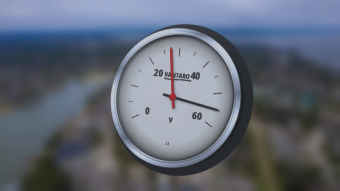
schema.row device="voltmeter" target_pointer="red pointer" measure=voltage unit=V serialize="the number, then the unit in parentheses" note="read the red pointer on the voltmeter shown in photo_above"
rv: 27.5 (V)
